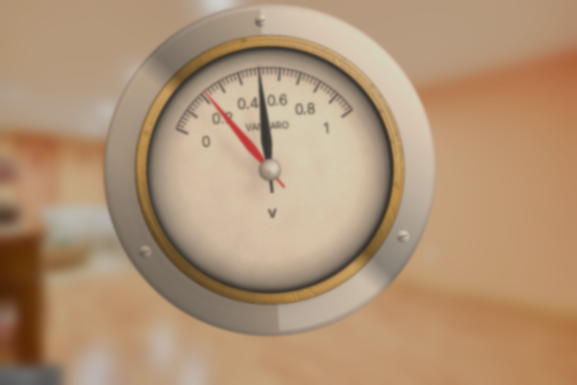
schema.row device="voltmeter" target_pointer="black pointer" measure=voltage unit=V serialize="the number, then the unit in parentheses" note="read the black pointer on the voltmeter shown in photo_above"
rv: 0.5 (V)
